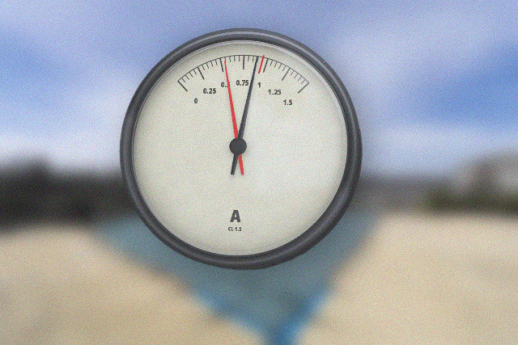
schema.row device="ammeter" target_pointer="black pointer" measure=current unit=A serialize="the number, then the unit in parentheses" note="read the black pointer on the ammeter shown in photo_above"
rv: 0.9 (A)
